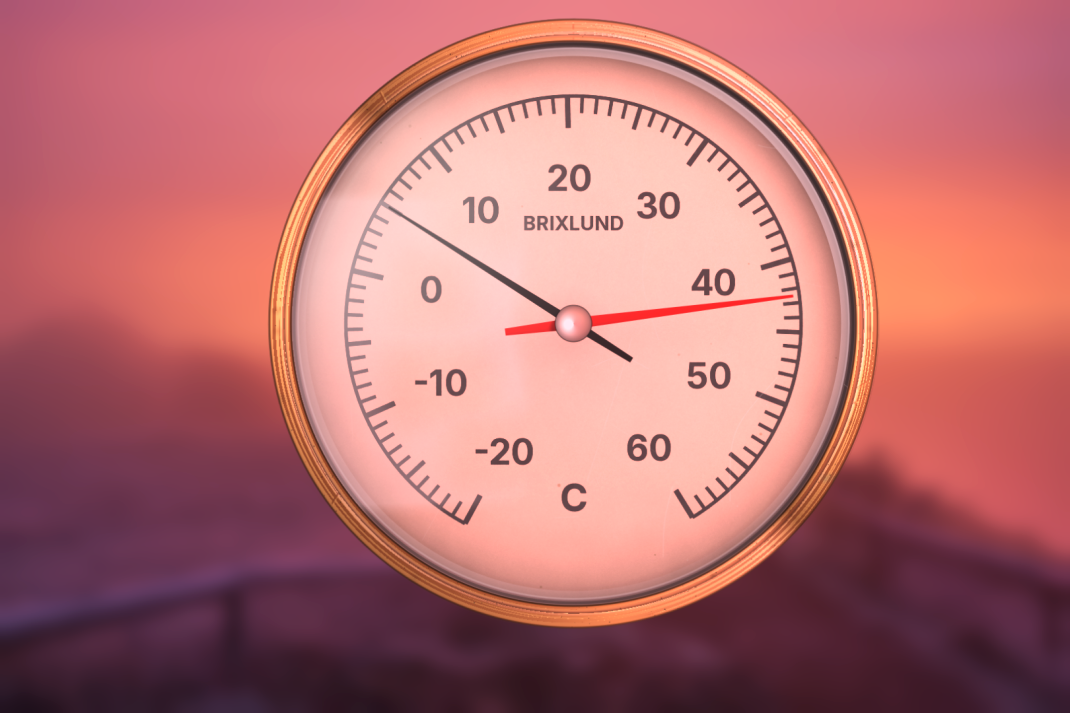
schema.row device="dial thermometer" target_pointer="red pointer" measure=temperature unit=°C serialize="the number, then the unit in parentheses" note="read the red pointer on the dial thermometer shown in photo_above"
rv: 42.5 (°C)
